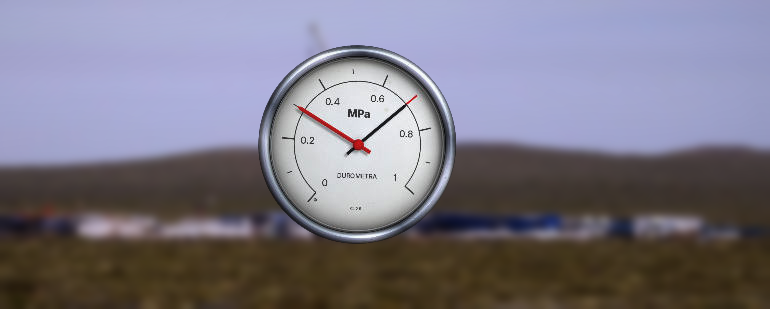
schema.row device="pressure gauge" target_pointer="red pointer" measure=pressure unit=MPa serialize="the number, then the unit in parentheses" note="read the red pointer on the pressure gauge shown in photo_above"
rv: 0.3 (MPa)
